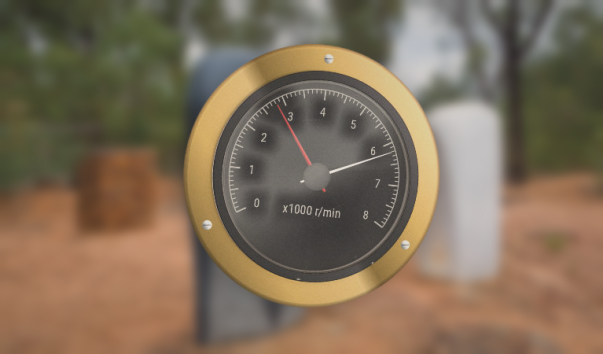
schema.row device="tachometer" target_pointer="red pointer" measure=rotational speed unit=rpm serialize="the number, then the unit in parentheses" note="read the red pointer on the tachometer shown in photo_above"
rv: 2800 (rpm)
